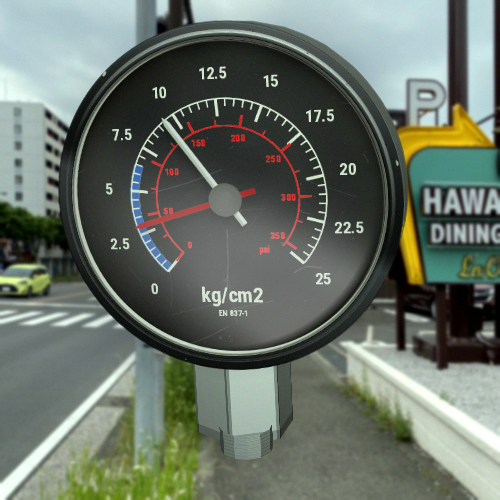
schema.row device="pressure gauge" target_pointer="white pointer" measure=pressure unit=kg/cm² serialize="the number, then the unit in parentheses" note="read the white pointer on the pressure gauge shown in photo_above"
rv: 9.5 (kg/cm²)
